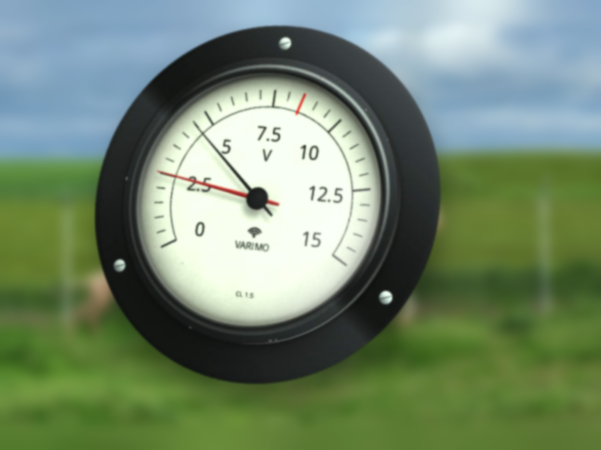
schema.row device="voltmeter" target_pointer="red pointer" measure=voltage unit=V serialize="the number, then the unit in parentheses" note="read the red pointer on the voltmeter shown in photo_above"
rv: 2.5 (V)
